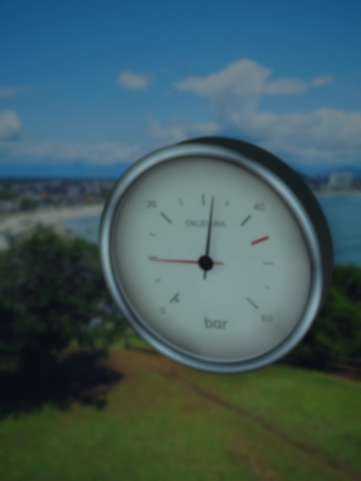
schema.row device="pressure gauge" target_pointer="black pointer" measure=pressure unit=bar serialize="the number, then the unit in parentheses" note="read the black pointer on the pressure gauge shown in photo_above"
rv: 32.5 (bar)
